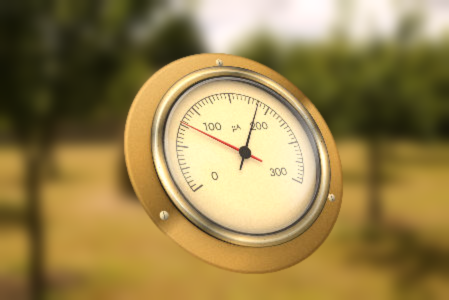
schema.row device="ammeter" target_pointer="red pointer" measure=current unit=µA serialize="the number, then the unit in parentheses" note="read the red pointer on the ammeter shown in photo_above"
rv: 75 (µA)
